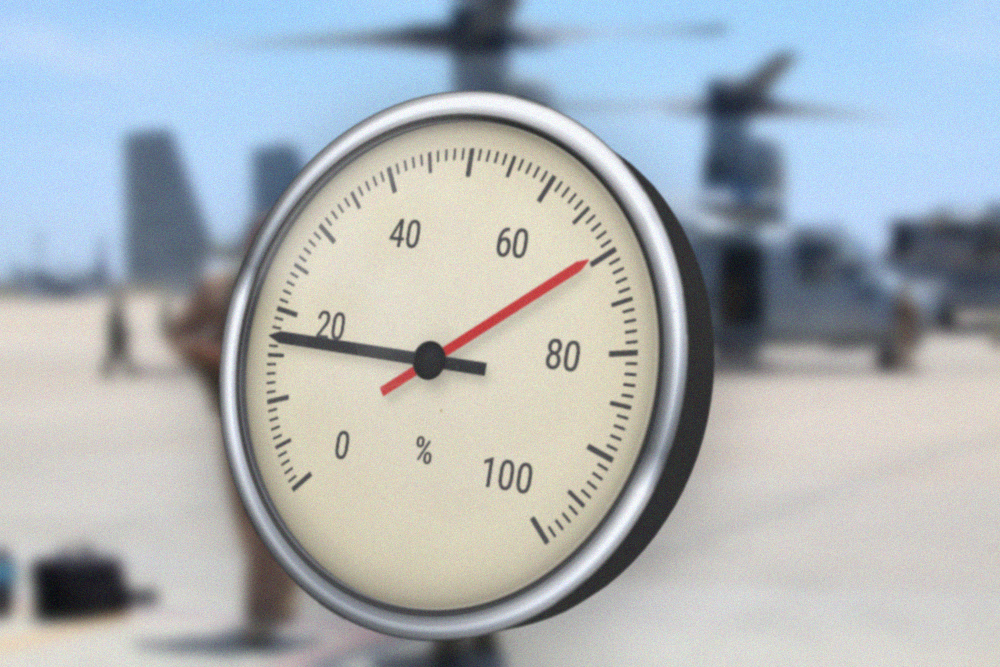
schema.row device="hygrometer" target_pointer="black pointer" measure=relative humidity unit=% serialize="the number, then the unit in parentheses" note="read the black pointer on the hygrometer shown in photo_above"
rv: 17 (%)
